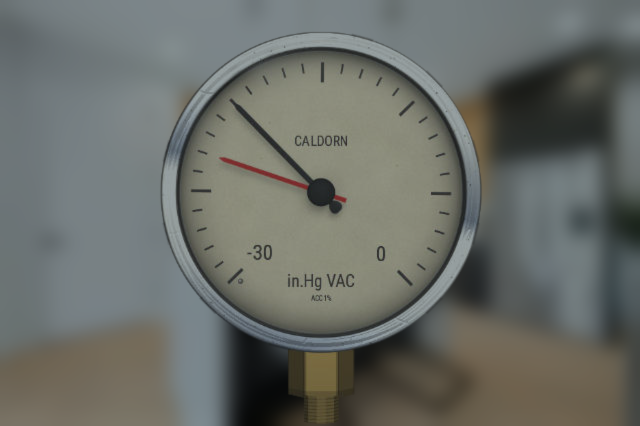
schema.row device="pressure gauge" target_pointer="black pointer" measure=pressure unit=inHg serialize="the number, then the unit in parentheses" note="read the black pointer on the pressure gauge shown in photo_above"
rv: -20 (inHg)
